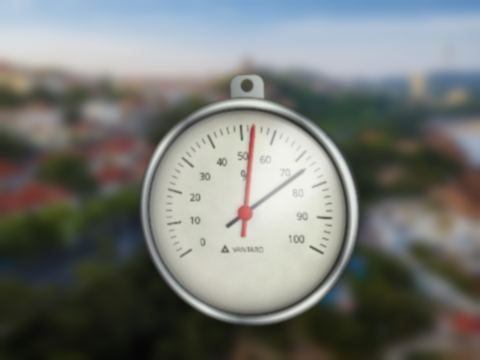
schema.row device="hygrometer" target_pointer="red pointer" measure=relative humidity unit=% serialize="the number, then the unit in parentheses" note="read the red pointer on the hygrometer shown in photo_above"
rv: 54 (%)
